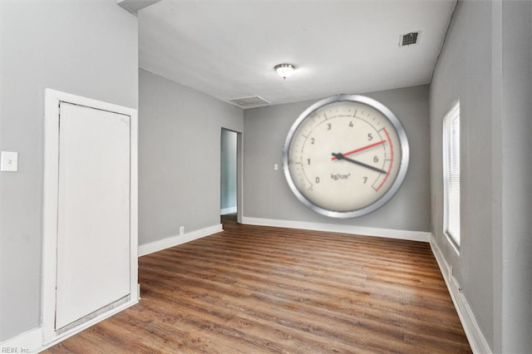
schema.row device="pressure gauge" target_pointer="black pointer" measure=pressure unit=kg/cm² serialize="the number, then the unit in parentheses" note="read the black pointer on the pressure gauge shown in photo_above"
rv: 6.4 (kg/cm²)
